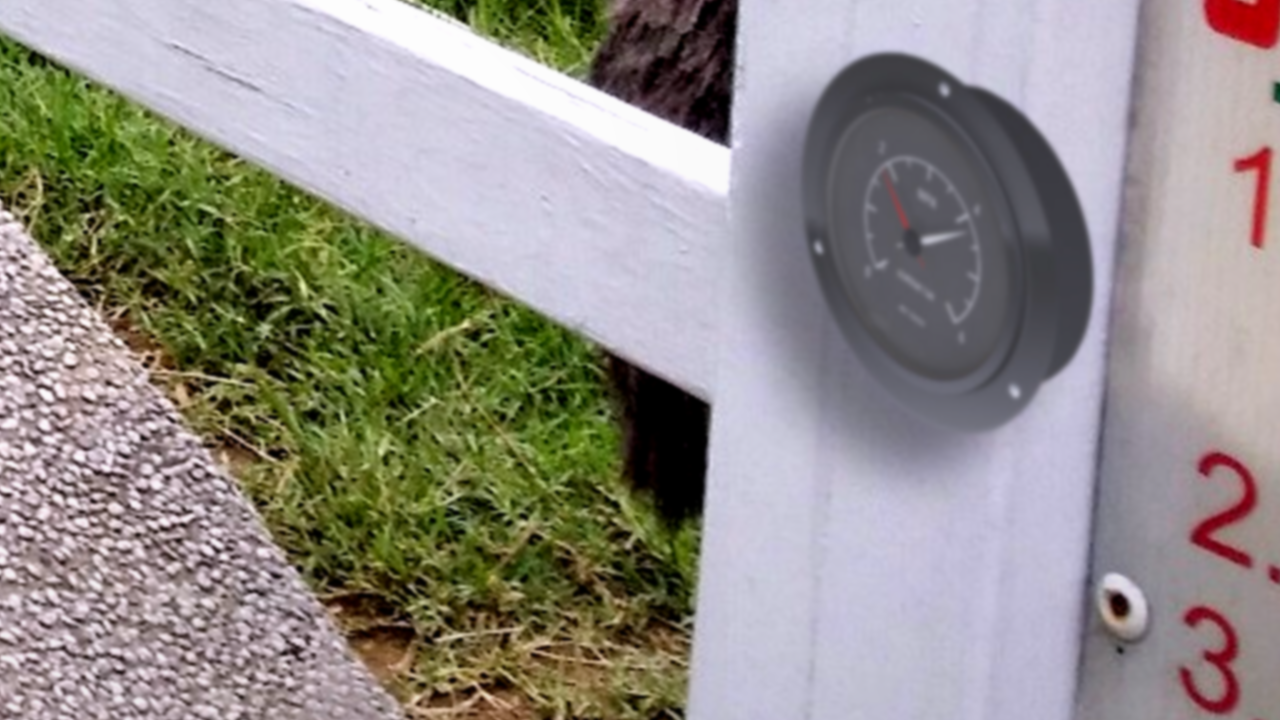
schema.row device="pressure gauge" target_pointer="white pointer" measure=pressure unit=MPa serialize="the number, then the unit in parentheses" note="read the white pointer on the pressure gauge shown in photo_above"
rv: 4.25 (MPa)
